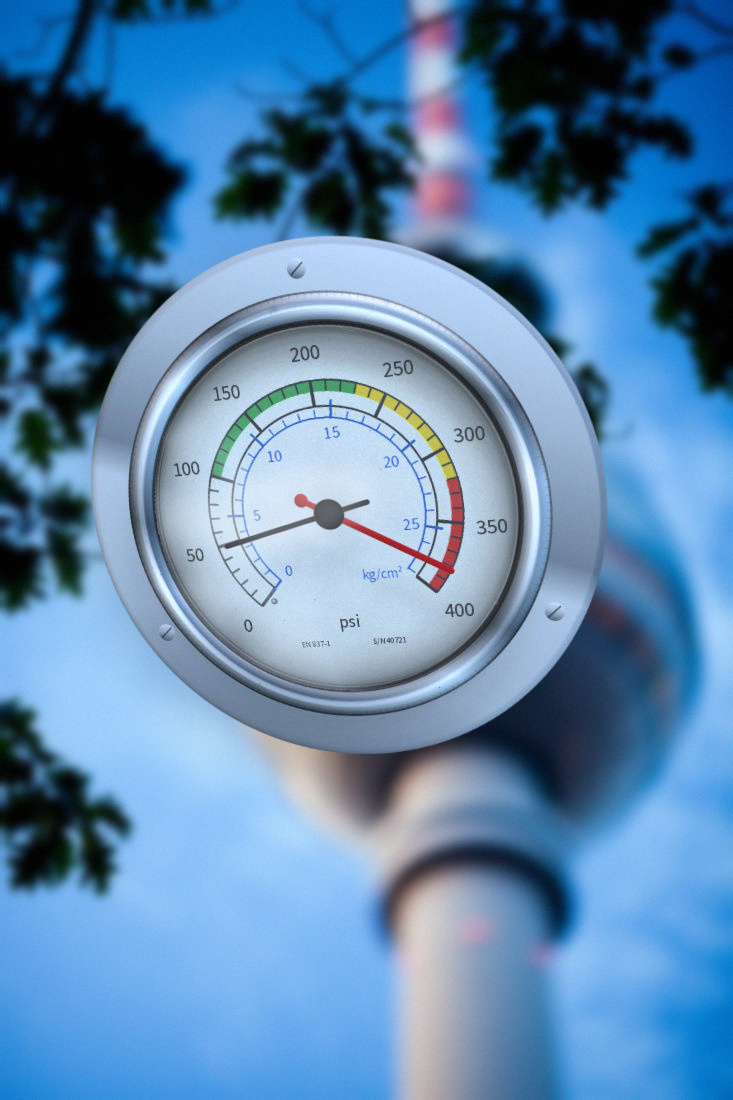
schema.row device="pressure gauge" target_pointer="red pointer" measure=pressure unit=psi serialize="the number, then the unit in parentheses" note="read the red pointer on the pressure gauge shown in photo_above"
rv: 380 (psi)
